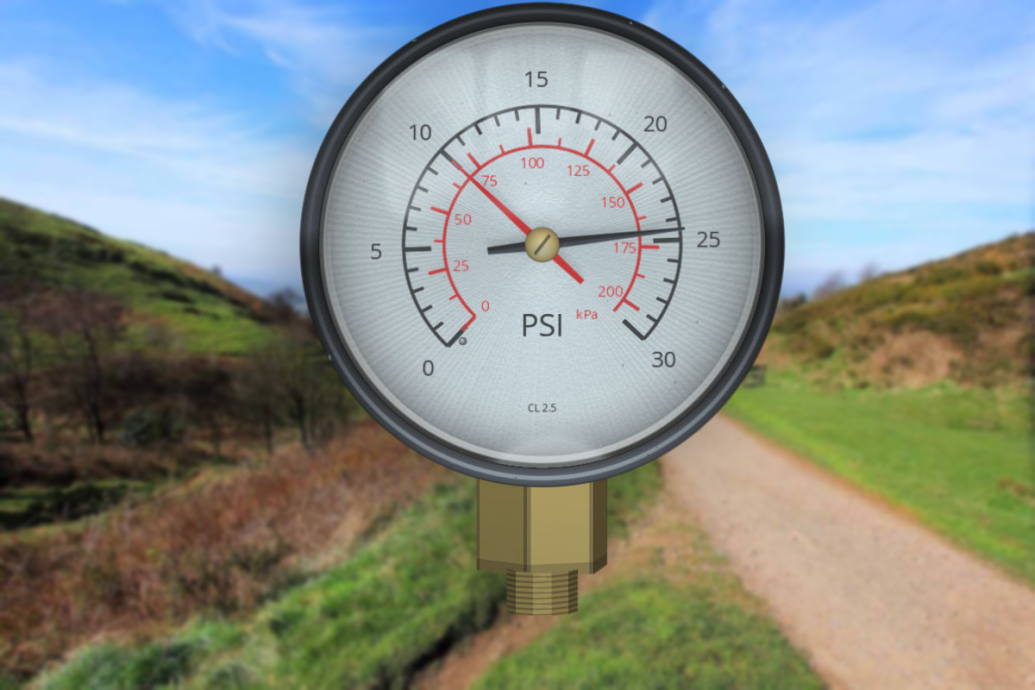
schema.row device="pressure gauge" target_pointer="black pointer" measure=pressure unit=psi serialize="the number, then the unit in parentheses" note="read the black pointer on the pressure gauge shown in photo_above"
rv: 24.5 (psi)
